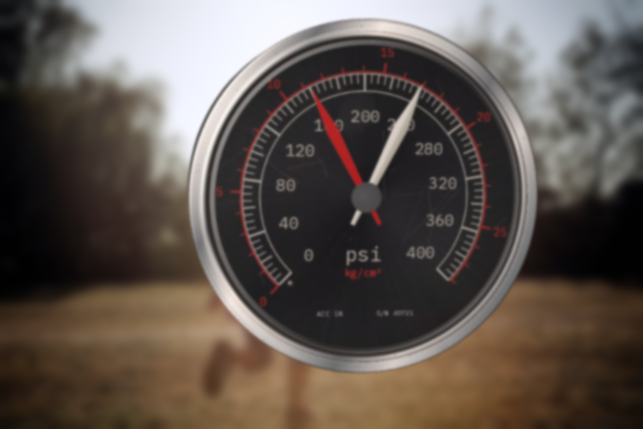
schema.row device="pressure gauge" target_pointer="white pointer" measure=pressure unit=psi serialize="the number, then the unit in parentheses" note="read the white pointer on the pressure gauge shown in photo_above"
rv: 240 (psi)
